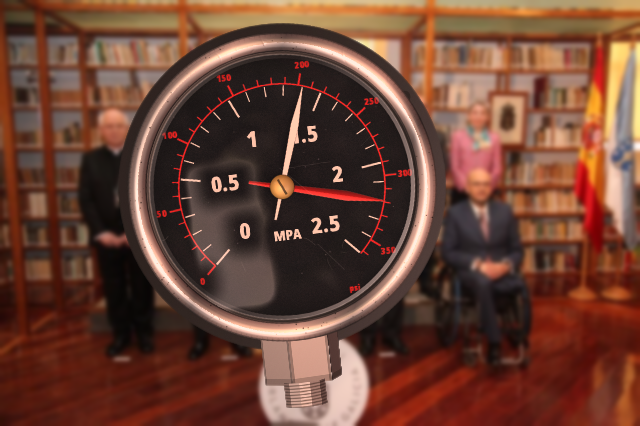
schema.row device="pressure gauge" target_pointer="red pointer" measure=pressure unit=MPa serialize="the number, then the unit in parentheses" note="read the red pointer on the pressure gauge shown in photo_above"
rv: 2.2 (MPa)
